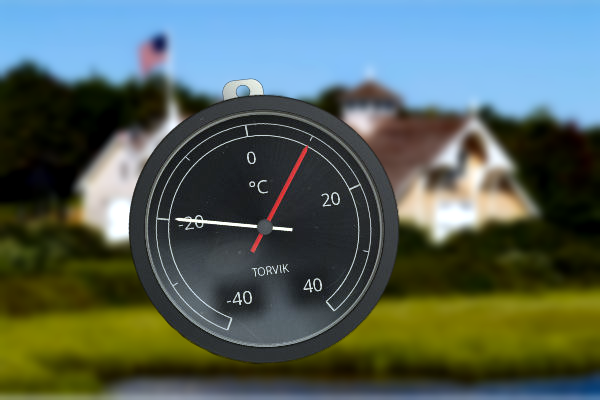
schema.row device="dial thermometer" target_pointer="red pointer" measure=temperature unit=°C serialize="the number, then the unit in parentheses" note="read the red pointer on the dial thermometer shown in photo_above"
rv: 10 (°C)
